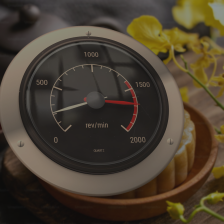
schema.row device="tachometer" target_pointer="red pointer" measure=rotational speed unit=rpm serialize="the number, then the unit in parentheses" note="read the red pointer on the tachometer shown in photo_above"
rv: 1700 (rpm)
